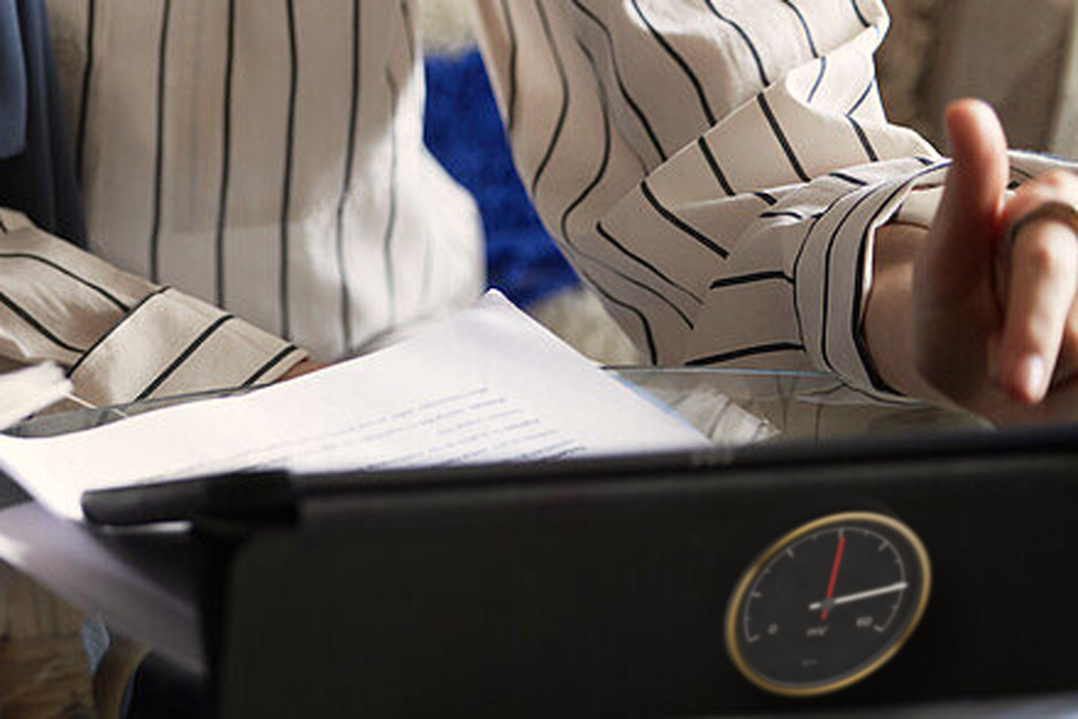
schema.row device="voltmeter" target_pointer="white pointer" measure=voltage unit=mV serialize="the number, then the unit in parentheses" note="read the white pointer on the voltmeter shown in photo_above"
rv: 50 (mV)
